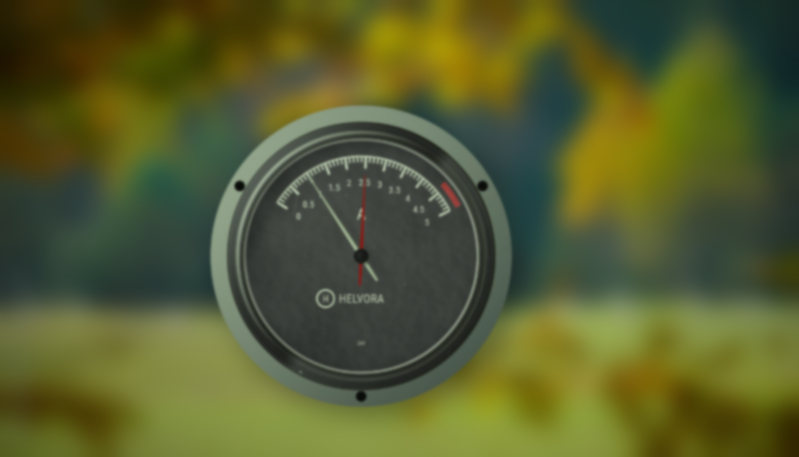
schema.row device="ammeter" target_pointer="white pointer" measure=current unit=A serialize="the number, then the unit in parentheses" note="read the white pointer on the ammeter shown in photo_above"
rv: 1 (A)
